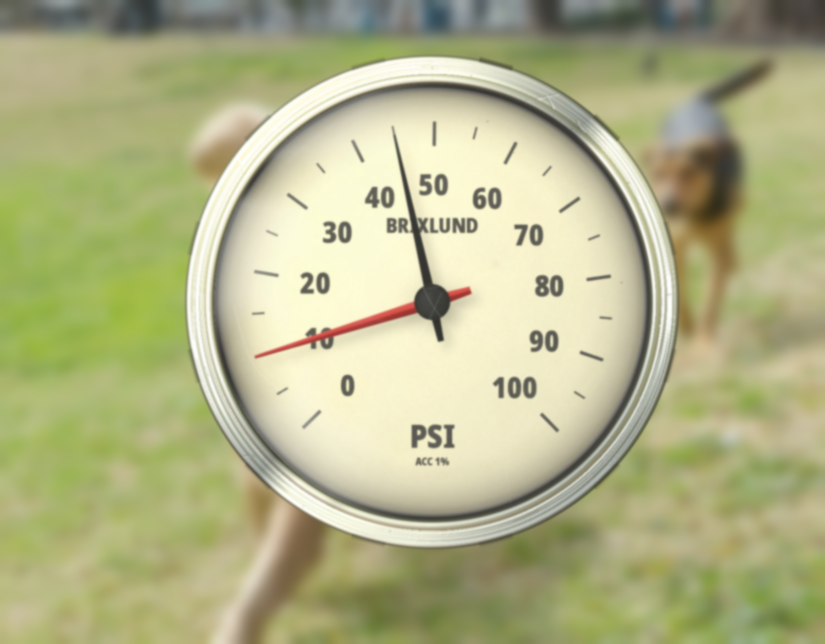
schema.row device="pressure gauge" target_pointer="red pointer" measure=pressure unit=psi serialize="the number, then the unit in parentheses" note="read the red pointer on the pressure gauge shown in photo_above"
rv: 10 (psi)
